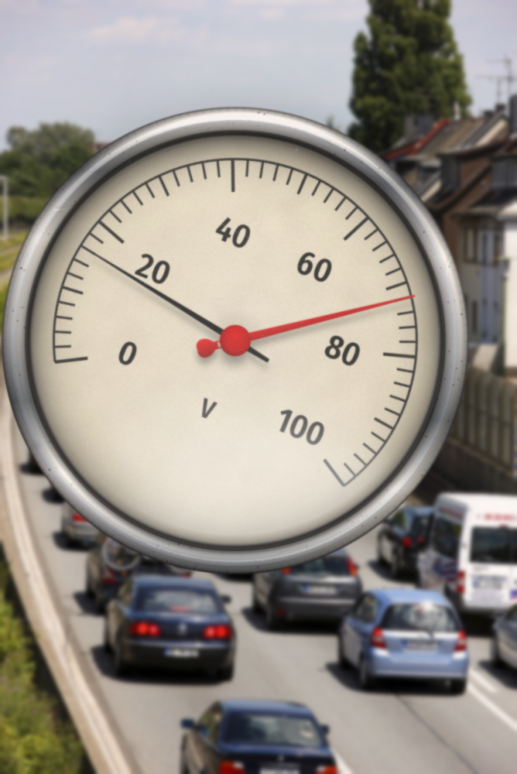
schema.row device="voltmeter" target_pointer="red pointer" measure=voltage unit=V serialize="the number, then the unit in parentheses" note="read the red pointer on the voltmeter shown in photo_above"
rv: 72 (V)
